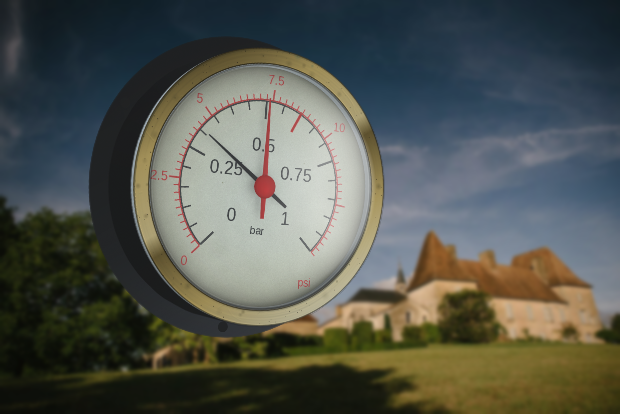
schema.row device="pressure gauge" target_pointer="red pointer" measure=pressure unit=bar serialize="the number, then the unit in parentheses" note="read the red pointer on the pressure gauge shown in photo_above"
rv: 0.5 (bar)
